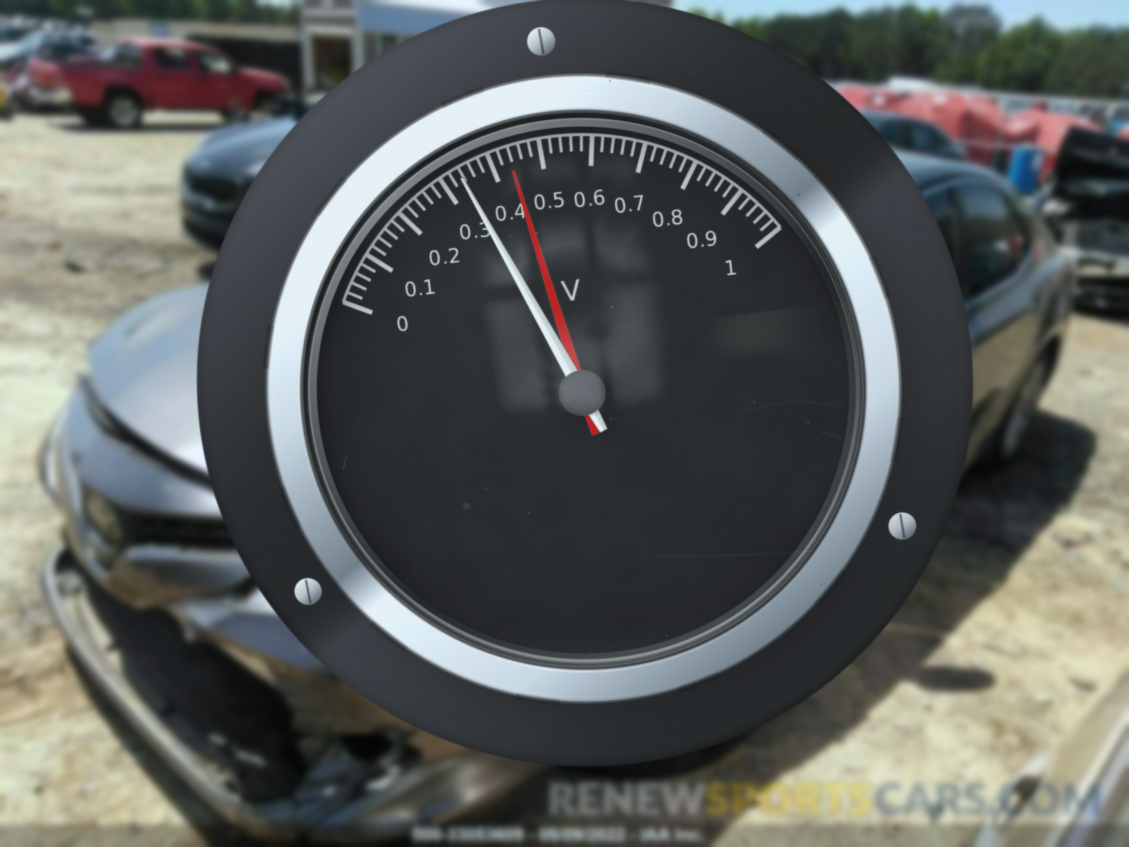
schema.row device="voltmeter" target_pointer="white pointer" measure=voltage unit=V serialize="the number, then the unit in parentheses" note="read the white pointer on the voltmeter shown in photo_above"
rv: 0.34 (V)
